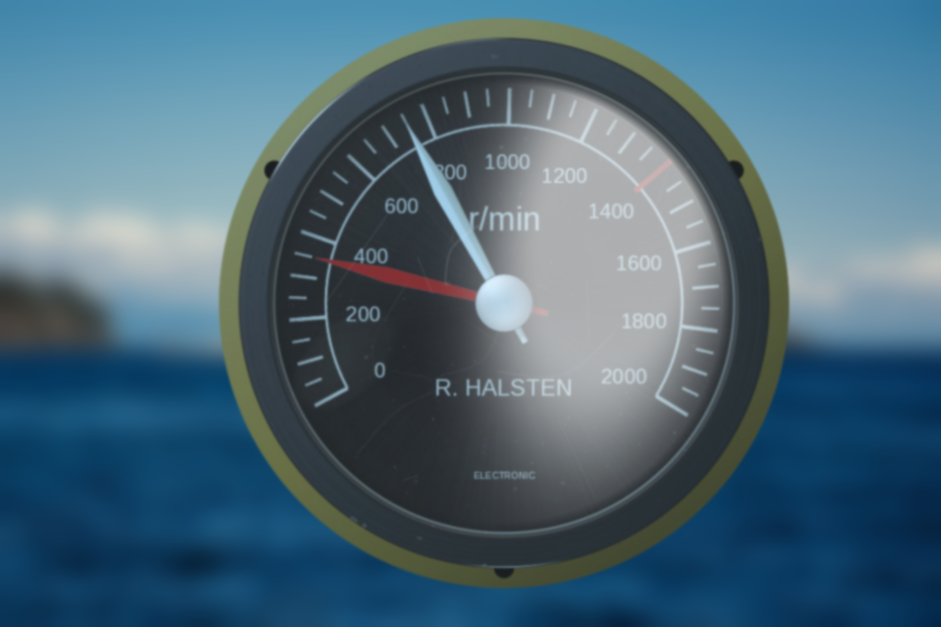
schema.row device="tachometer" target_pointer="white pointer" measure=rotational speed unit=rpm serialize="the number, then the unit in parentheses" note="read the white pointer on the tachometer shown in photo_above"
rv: 750 (rpm)
